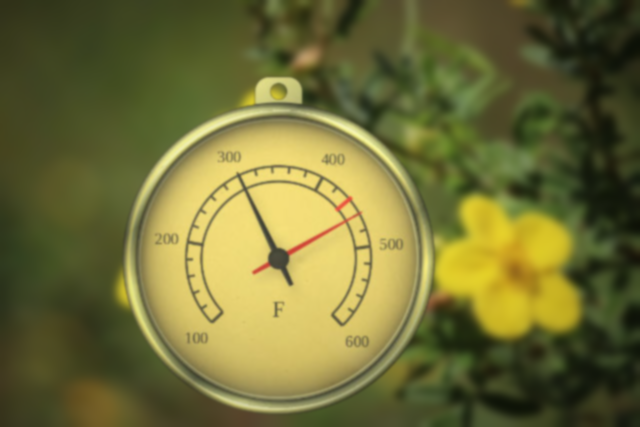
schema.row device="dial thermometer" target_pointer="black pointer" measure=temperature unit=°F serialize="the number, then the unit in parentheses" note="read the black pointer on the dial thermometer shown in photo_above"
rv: 300 (°F)
